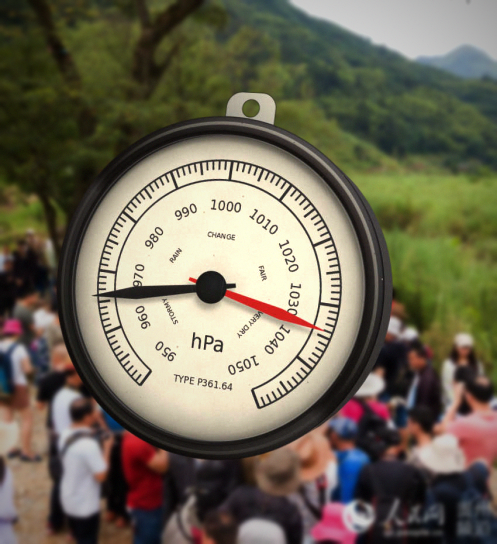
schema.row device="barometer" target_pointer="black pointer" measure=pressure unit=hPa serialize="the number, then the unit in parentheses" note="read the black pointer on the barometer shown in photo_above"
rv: 966 (hPa)
